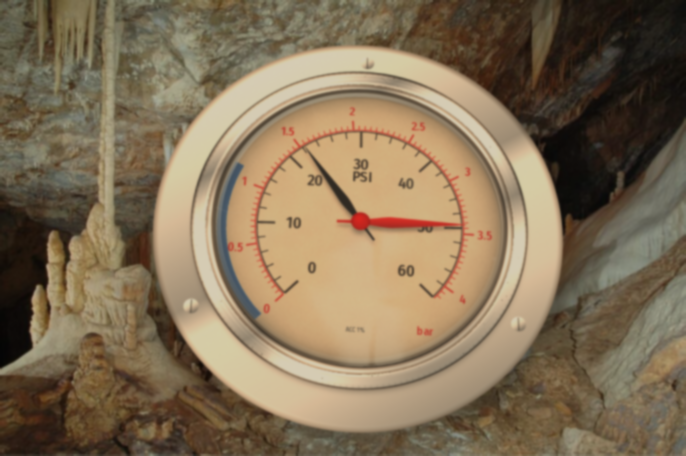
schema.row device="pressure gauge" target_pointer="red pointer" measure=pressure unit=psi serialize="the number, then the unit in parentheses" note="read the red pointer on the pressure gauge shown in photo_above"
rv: 50 (psi)
